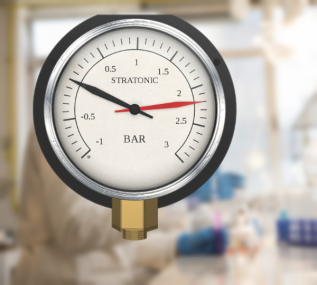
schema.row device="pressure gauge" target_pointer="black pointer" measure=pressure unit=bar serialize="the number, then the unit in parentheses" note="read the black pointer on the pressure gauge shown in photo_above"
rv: 0 (bar)
